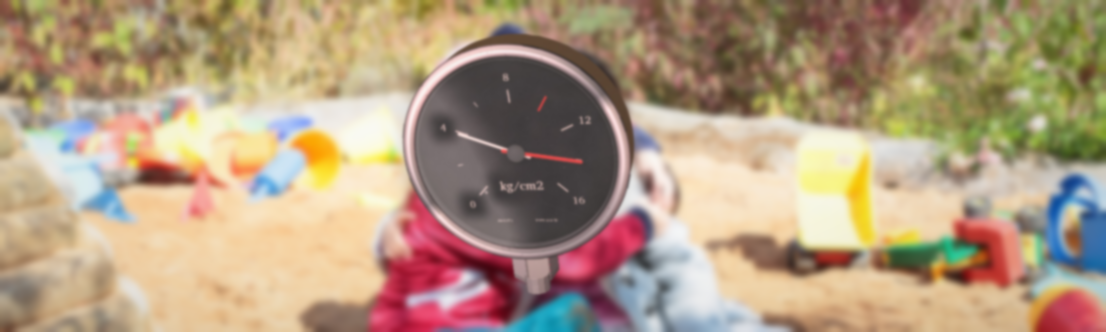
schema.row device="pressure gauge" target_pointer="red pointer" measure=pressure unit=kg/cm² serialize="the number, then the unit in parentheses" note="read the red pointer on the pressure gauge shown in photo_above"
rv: 14 (kg/cm²)
